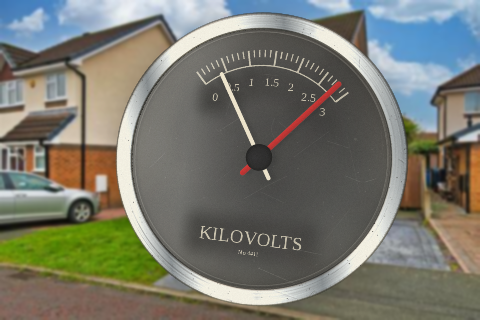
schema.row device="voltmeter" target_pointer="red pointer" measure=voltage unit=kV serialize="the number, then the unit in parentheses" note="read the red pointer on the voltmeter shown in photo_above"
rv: 2.8 (kV)
